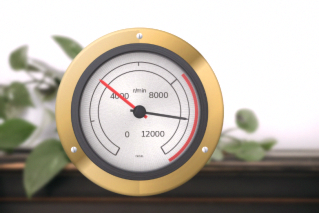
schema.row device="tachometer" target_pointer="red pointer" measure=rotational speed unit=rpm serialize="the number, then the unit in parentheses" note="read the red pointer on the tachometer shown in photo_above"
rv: 4000 (rpm)
